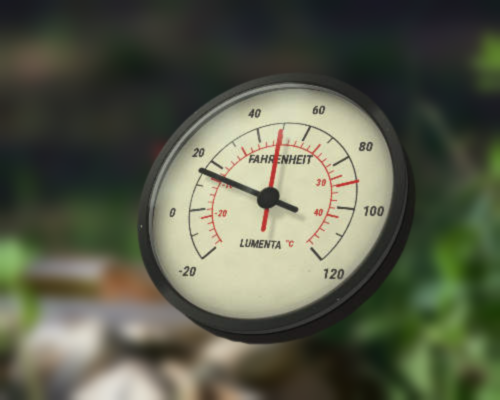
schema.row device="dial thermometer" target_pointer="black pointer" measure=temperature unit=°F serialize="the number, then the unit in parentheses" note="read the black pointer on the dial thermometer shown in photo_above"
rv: 15 (°F)
